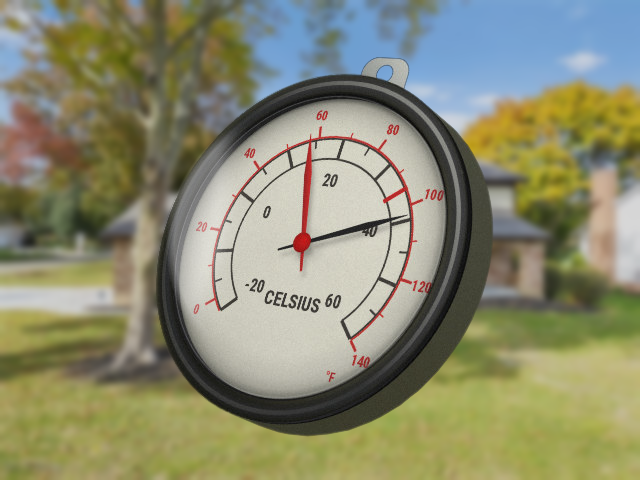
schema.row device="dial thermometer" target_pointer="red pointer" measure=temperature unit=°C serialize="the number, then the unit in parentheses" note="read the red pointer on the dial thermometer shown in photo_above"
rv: 15 (°C)
